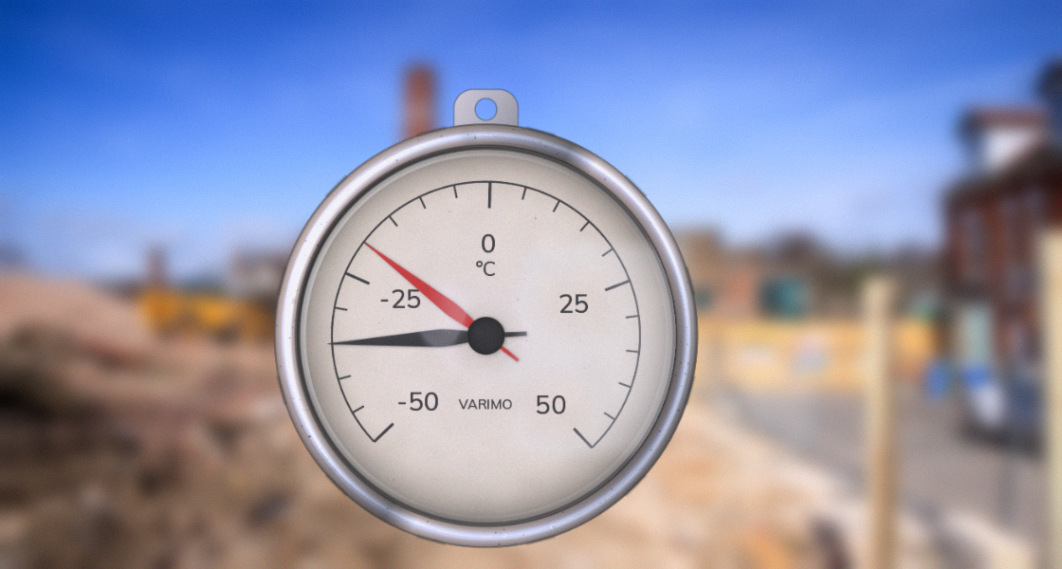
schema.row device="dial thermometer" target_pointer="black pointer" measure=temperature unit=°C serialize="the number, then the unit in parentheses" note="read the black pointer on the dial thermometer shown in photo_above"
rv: -35 (°C)
